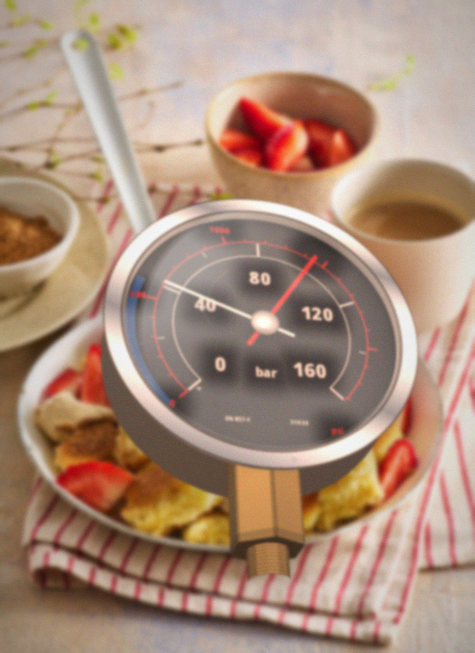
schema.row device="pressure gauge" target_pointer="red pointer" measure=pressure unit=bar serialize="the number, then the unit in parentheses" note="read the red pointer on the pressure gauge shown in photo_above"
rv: 100 (bar)
